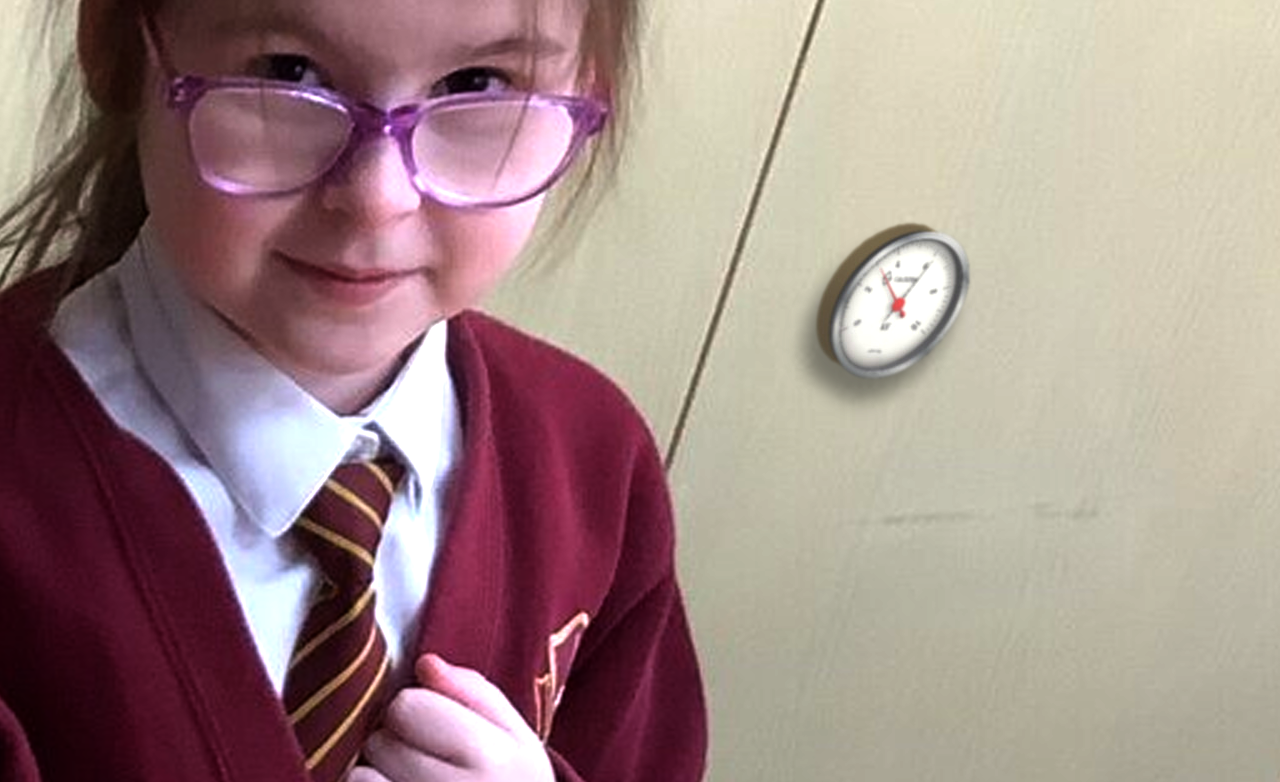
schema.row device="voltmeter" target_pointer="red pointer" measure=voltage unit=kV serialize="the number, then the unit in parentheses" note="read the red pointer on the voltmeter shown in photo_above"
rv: 3 (kV)
